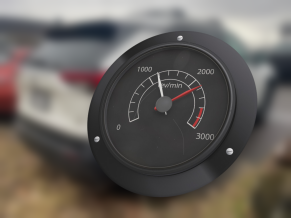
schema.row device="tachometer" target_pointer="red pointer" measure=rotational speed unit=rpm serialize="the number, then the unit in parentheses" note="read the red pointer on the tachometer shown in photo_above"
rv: 2200 (rpm)
